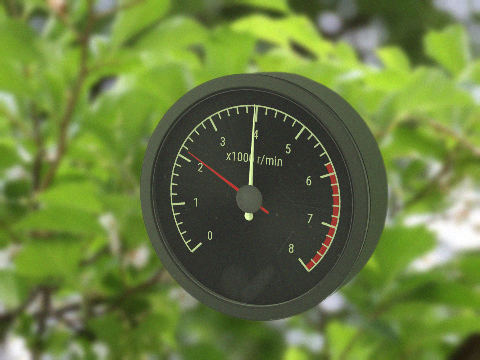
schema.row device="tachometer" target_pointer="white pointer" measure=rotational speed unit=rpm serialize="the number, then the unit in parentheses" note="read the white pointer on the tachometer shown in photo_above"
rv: 4000 (rpm)
